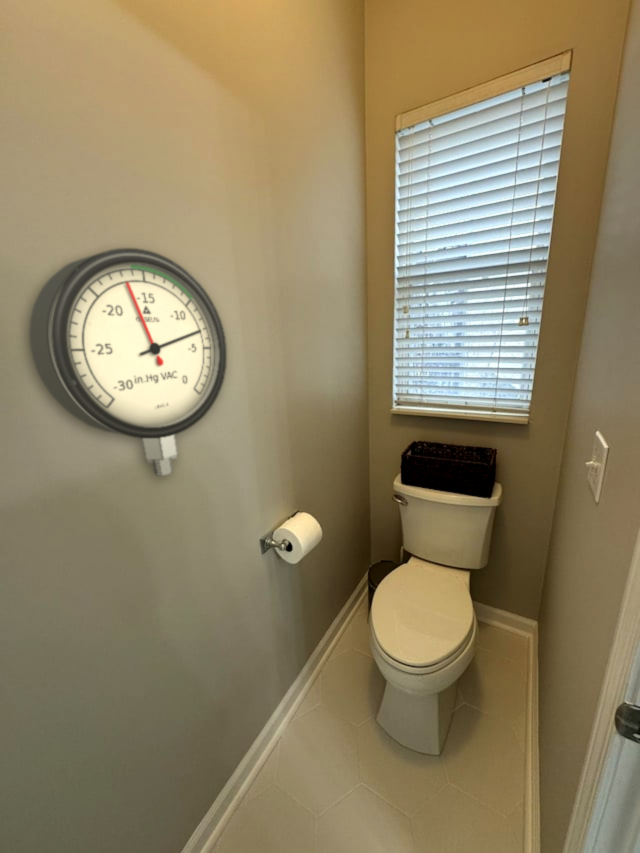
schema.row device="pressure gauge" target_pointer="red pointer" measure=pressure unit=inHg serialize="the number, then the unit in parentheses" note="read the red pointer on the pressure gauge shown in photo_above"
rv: -17 (inHg)
